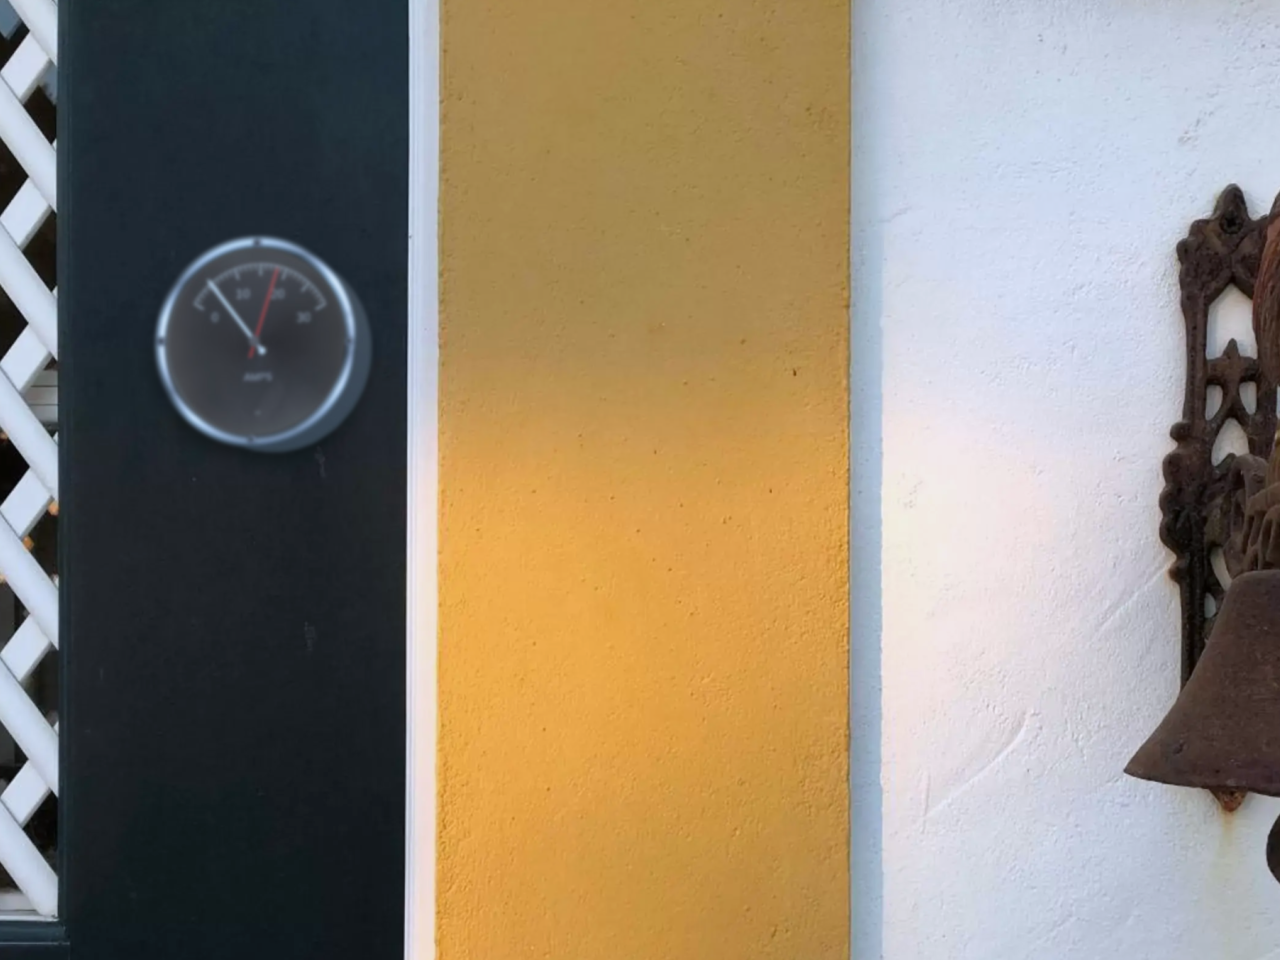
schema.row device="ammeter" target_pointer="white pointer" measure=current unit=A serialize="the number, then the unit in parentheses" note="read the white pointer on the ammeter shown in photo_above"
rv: 5 (A)
